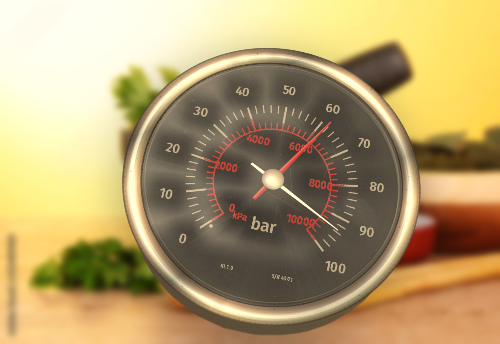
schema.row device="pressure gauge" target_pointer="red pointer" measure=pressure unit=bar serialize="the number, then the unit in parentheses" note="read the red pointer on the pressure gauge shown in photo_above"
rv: 62 (bar)
